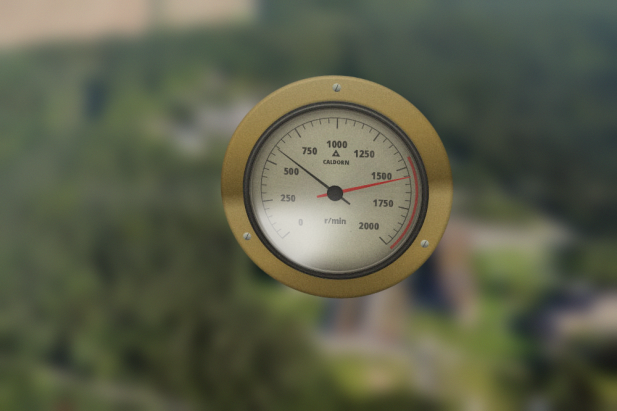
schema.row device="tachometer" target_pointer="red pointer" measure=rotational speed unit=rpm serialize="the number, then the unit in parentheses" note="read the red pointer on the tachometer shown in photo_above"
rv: 1550 (rpm)
